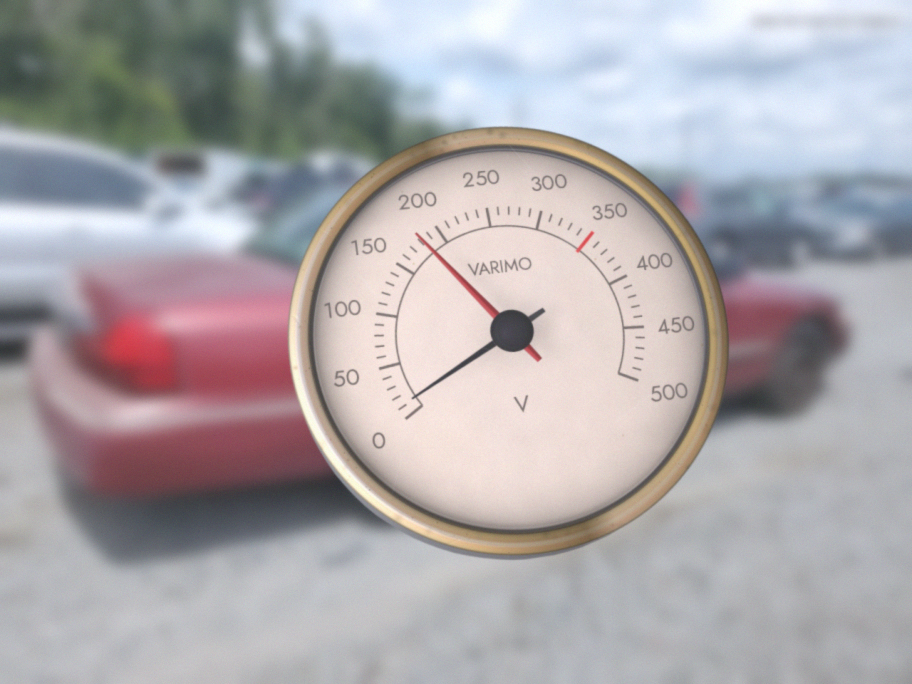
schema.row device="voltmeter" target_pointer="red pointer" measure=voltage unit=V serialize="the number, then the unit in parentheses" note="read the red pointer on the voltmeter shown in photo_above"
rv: 180 (V)
